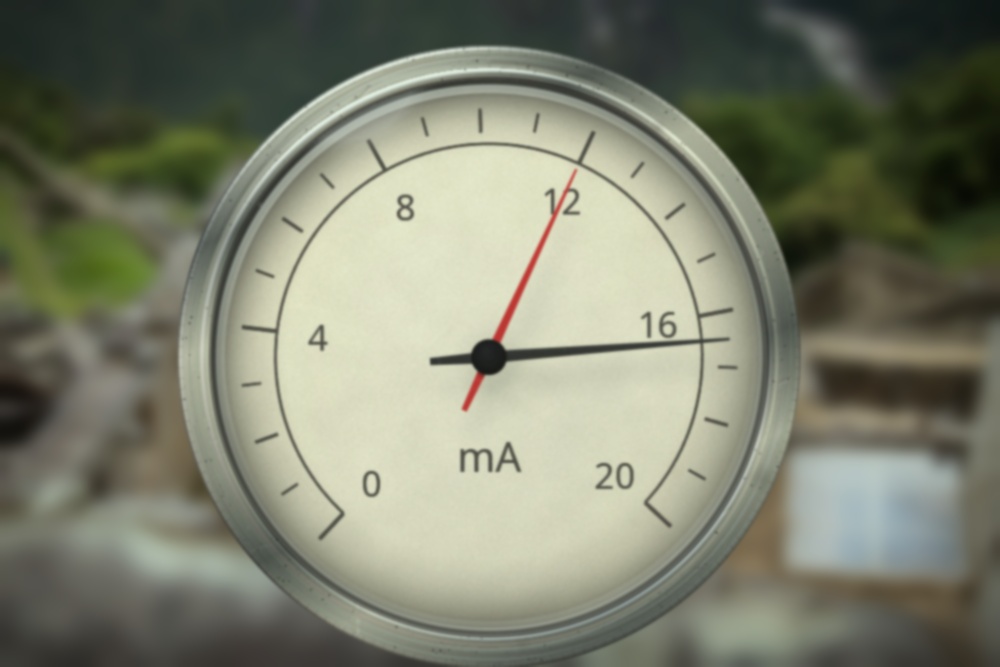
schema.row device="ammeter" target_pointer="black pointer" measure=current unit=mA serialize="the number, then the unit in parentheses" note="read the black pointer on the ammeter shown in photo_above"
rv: 16.5 (mA)
